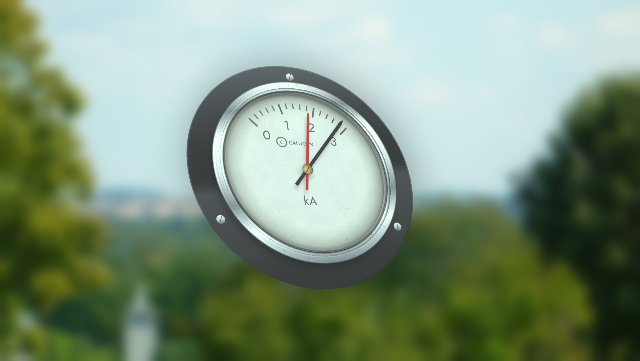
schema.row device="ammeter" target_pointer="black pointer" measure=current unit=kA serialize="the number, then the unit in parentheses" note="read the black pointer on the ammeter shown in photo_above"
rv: 2.8 (kA)
